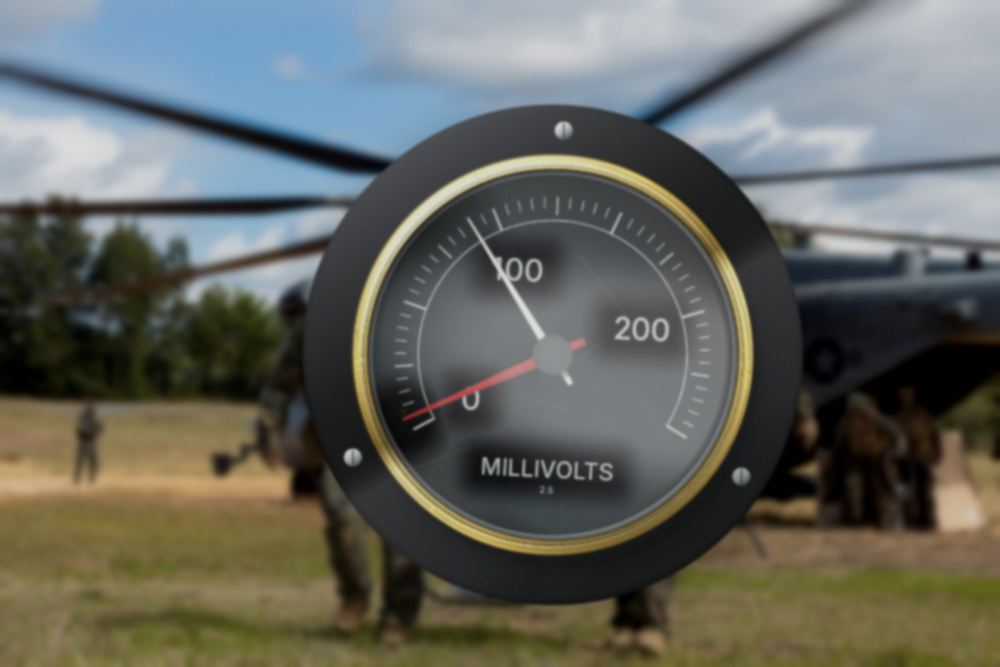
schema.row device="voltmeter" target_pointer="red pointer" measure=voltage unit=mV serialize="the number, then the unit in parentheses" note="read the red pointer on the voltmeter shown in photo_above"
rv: 5 (mV)
